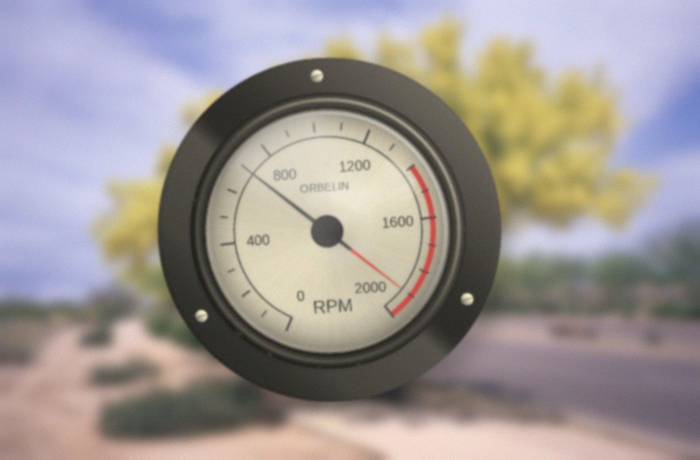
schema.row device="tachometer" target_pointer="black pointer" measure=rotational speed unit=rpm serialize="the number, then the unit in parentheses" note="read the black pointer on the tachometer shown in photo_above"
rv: 700 (rpm)
